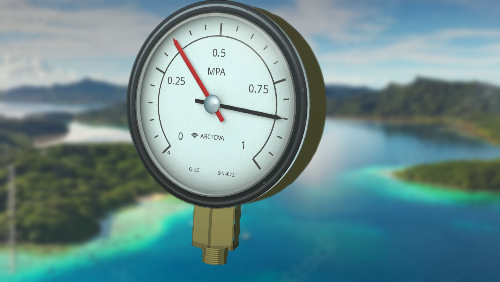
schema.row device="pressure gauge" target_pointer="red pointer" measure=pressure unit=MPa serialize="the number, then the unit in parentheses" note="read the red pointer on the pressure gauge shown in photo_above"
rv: 0.35 (MPa)
